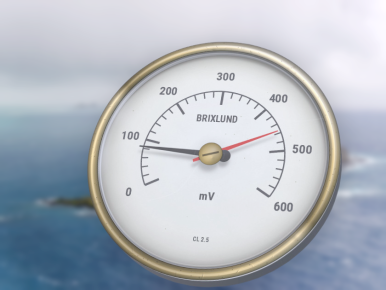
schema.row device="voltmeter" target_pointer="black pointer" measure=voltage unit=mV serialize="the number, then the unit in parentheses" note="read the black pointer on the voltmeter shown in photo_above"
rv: 80 (mV)
